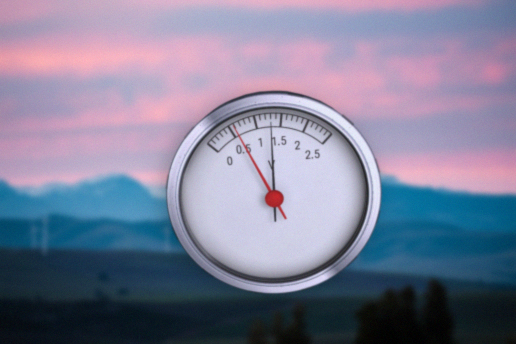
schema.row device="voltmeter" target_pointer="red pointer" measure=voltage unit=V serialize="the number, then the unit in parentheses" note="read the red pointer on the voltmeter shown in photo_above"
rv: 0.6 (V)
